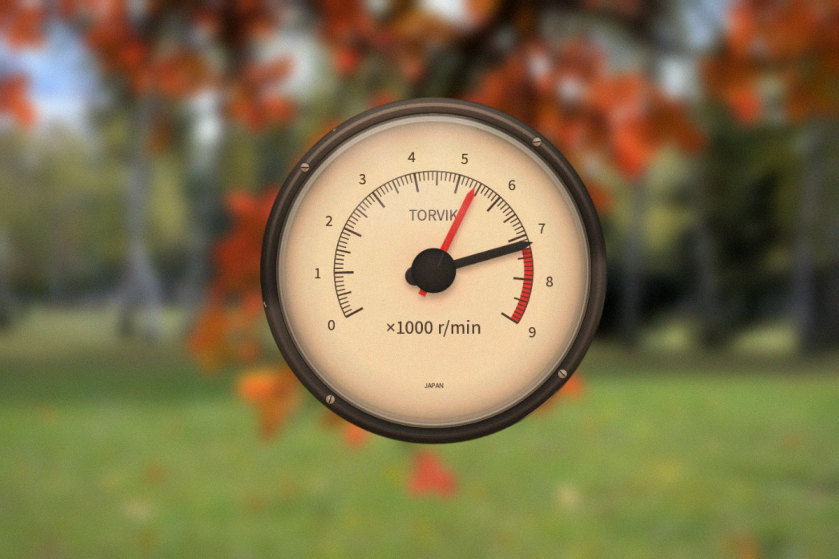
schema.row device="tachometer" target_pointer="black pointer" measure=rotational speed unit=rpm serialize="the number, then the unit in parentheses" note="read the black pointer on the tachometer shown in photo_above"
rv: 7200 (rpm)
